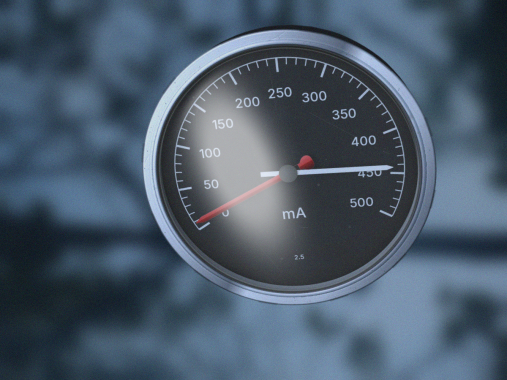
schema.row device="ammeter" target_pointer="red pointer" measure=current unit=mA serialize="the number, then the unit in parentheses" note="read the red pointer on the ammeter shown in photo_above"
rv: 10 (mA)
